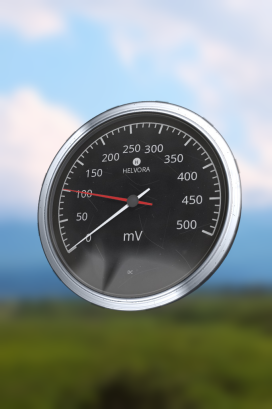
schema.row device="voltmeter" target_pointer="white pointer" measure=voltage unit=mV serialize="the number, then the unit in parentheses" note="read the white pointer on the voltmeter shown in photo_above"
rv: 0 (mV)
